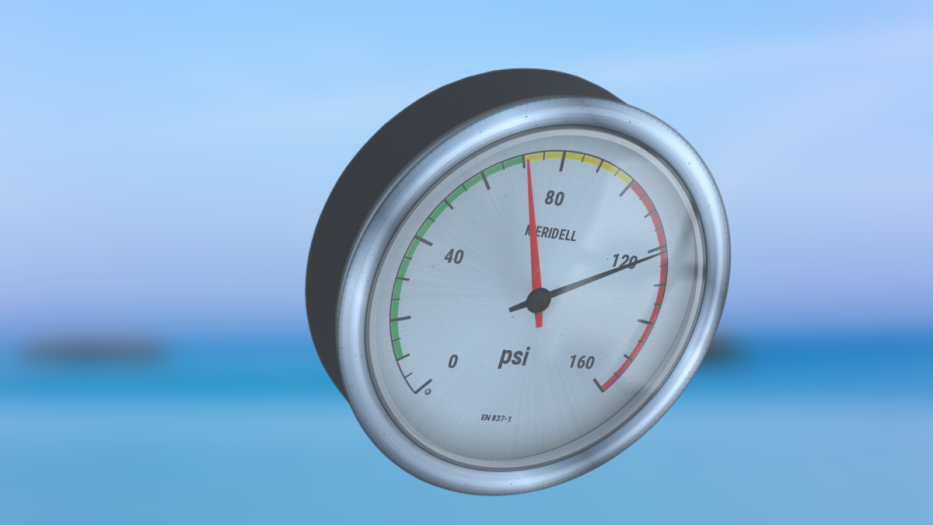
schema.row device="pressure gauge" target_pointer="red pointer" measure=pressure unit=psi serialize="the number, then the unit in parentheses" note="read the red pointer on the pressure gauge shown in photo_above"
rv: 70 (psi)
